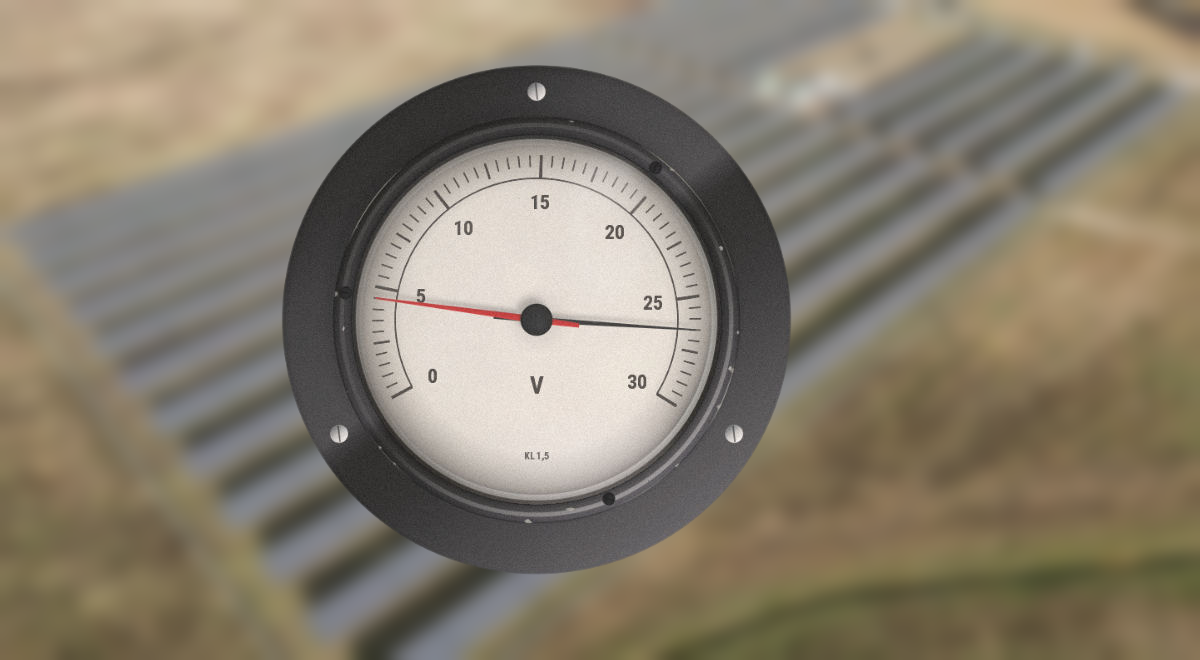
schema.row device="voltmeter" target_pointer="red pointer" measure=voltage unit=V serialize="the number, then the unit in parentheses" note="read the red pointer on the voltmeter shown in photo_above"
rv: 4.5 (V)
